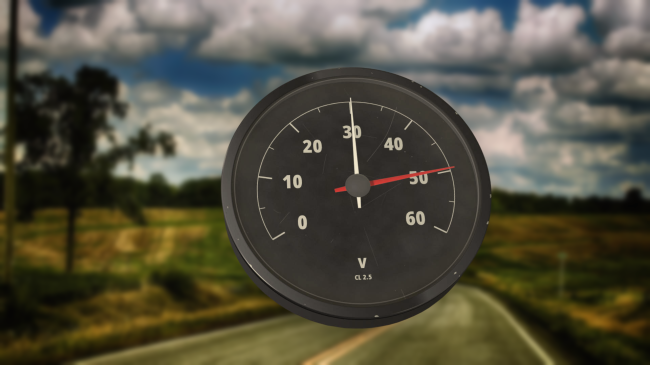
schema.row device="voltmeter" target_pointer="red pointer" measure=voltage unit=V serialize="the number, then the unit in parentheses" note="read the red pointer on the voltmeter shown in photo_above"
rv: 50 (V)
